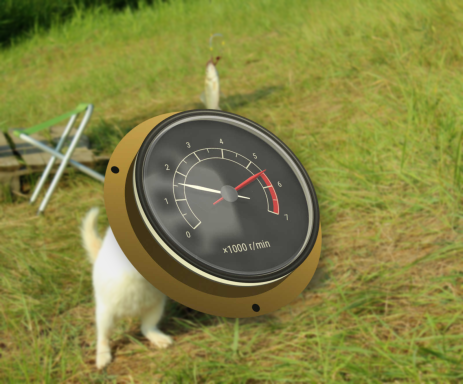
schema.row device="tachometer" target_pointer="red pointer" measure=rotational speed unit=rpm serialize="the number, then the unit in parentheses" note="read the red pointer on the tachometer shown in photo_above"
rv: 5500 (rpm)
